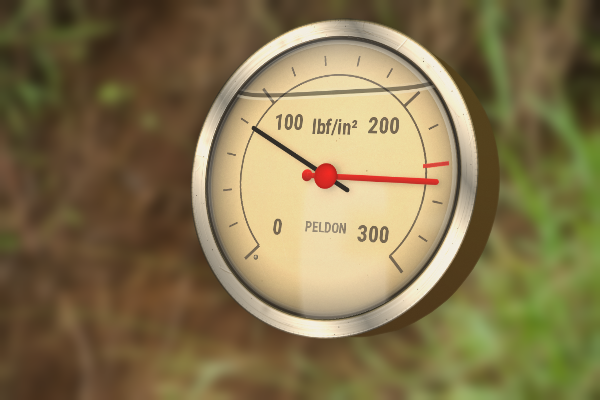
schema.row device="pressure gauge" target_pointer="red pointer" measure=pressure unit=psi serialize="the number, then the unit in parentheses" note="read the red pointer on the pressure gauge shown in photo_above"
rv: 250 (psi)
